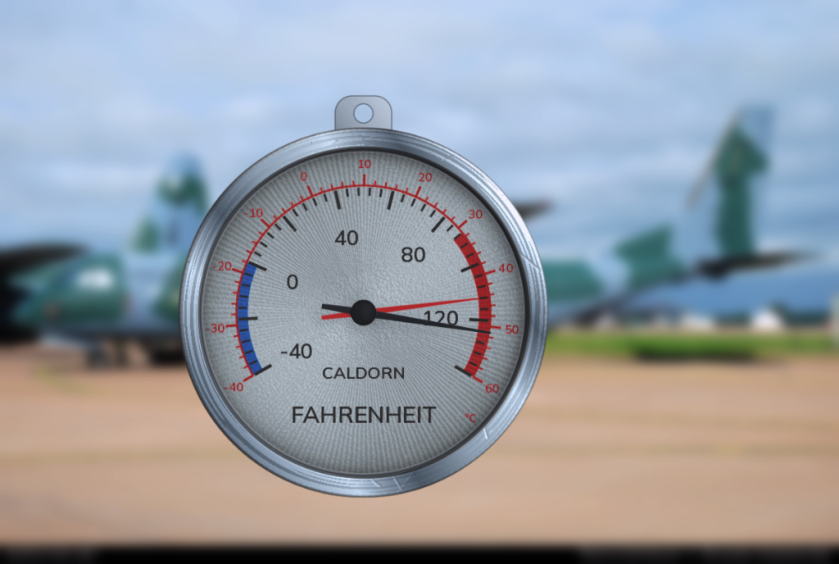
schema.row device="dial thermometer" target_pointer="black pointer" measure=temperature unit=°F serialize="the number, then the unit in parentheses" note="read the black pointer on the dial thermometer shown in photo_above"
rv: 124 (°F)
